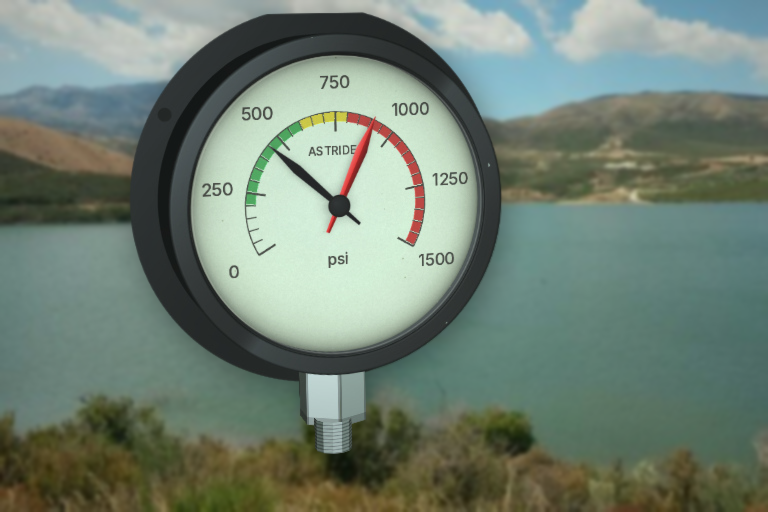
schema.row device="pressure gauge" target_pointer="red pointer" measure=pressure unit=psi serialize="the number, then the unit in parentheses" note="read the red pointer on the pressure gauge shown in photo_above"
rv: 900 (psi)
